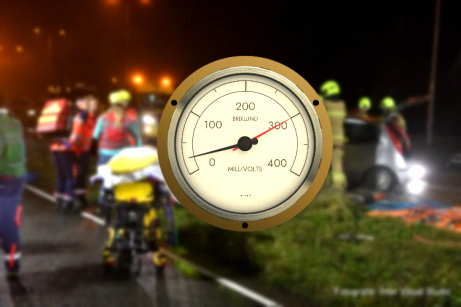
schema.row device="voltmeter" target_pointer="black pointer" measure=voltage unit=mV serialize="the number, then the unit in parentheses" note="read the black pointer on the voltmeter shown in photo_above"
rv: 25 (mV)
